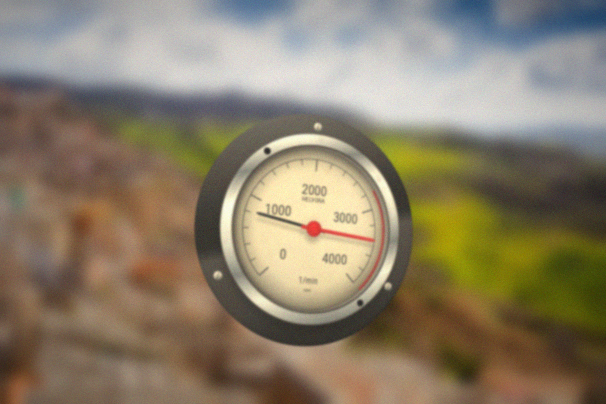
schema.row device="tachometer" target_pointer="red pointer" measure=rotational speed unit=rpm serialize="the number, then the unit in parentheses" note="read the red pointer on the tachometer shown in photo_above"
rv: 3400 (rpm)
